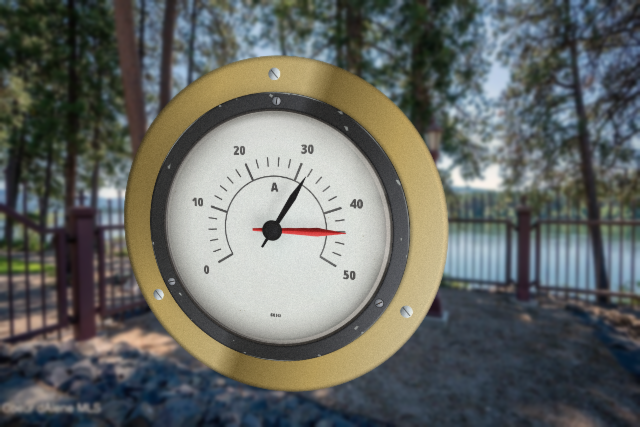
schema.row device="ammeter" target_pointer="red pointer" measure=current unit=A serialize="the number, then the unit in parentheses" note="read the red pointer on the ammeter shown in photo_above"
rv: 44 (A)
